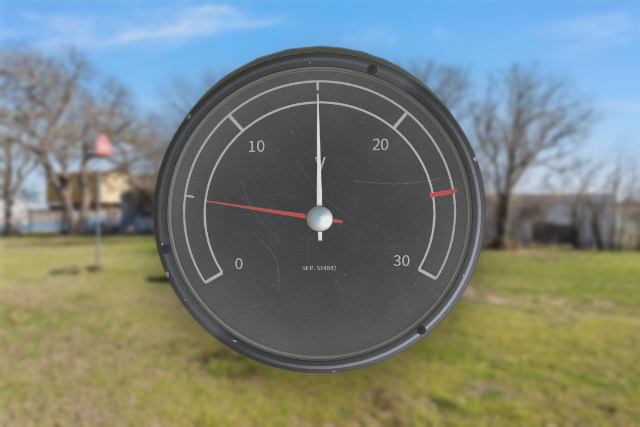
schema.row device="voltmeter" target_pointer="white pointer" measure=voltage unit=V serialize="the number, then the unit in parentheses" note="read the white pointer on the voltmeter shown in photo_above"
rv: 15 (V)
